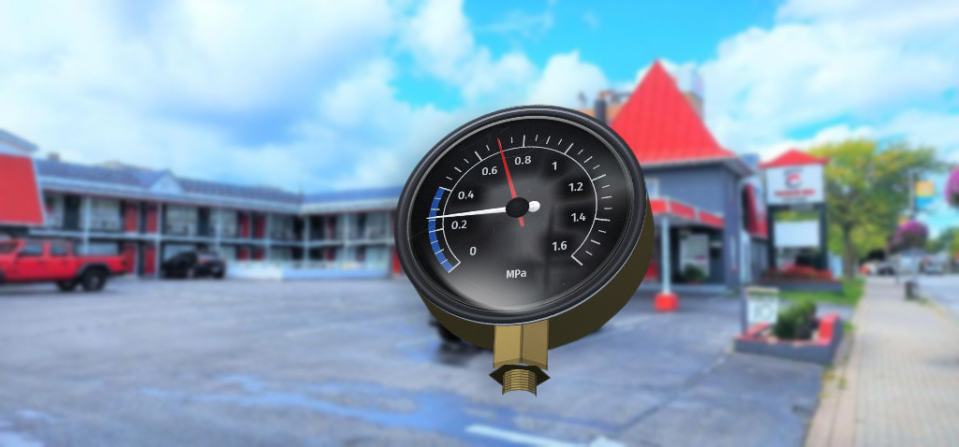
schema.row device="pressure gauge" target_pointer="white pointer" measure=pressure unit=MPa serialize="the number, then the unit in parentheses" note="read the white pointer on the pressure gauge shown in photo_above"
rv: 0.25 (MPa)
